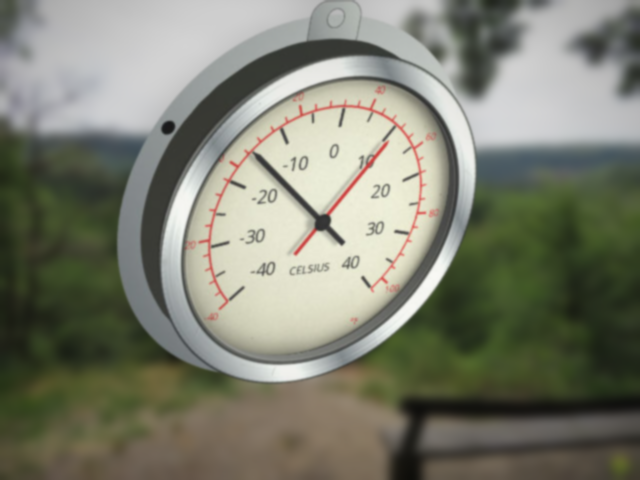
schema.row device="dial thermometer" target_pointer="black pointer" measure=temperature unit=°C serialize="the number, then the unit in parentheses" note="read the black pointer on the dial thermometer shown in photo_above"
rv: -15 (°C)
